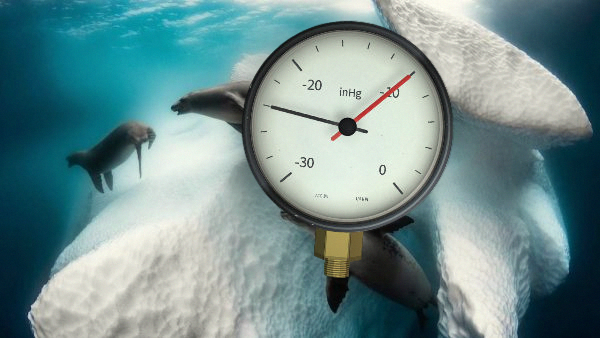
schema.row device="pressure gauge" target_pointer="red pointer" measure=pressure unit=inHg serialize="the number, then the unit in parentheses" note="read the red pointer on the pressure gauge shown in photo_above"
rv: -10 (inHg)
